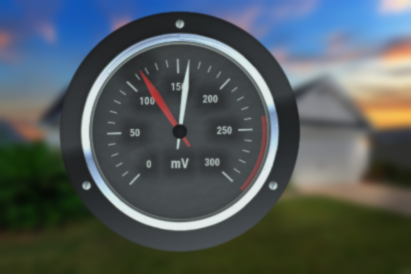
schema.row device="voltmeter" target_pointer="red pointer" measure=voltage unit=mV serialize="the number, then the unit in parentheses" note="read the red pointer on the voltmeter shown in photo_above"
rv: 115 (mV)
